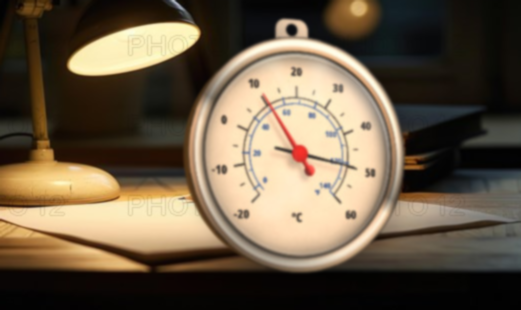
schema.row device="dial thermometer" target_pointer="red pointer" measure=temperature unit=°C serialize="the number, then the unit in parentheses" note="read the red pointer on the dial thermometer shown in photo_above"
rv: 10 (°C)
